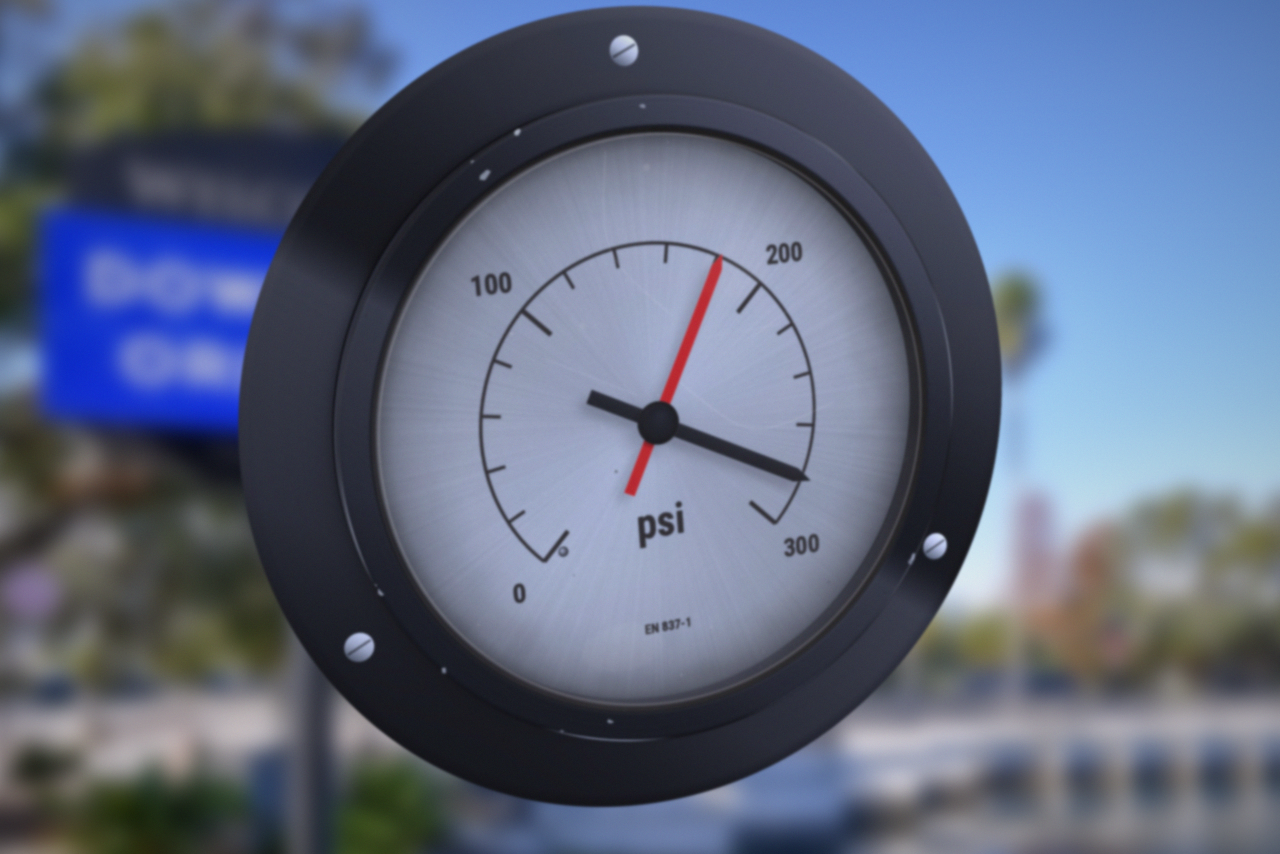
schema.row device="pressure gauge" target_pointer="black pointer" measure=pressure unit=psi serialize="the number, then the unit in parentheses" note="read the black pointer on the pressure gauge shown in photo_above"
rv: 280 (psi)
